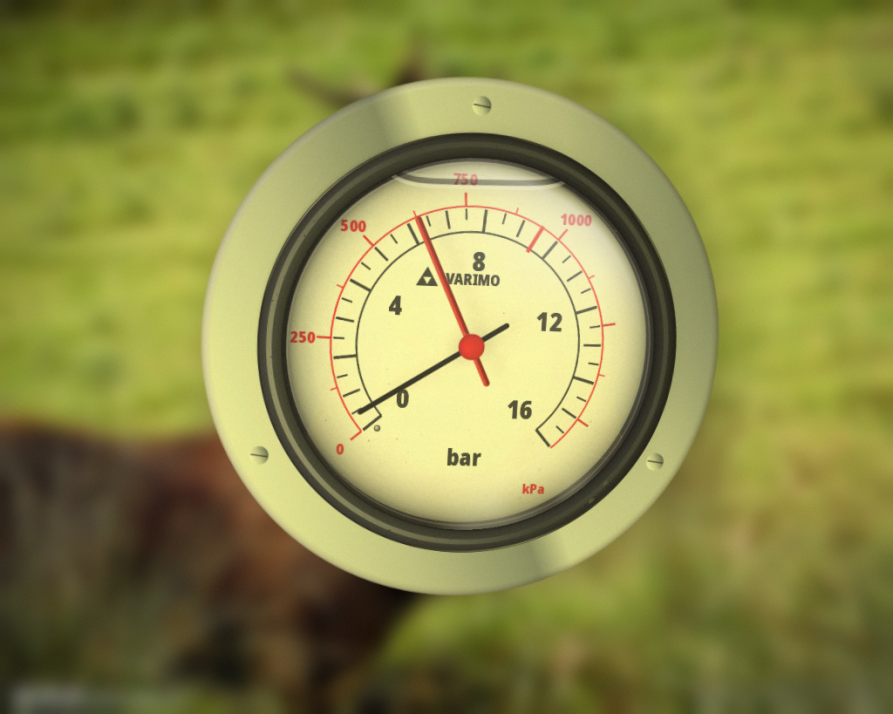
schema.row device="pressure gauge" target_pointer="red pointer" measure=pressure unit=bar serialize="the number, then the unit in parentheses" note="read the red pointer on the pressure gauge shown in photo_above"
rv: 6.25 (bar)
